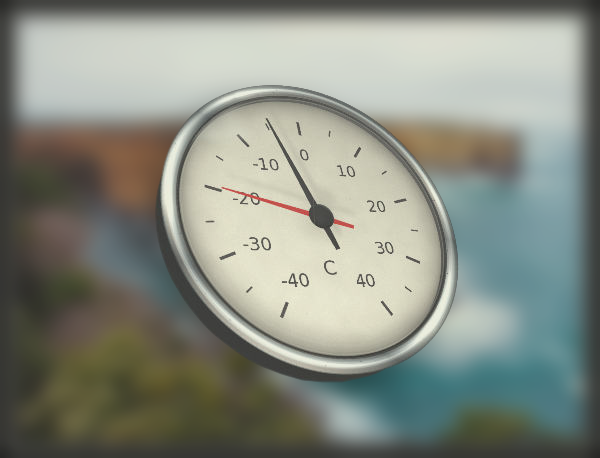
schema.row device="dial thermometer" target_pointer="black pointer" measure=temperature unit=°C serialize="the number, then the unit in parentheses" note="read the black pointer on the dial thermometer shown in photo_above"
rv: -5 (°C)
